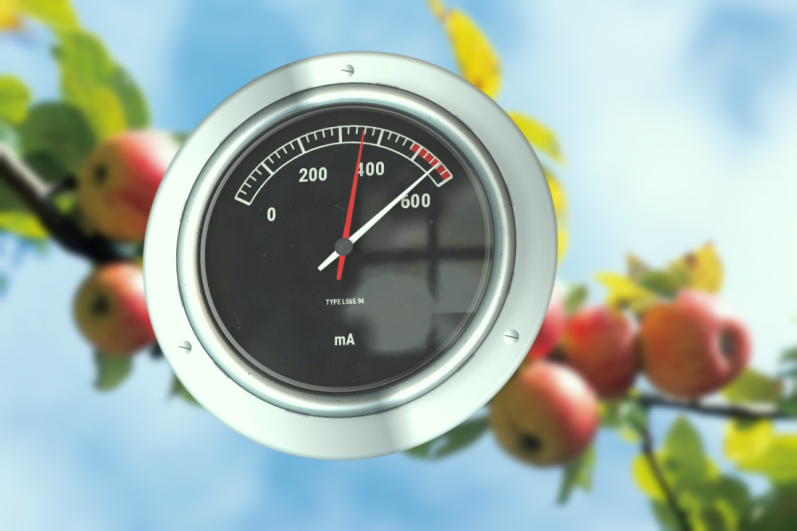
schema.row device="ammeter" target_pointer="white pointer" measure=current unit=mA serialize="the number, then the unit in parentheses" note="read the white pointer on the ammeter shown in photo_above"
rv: 560 (mA)
